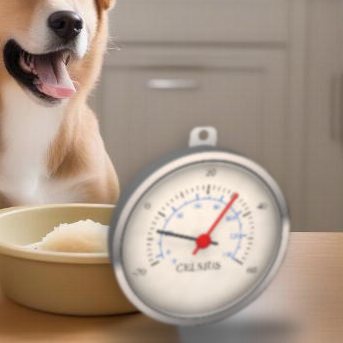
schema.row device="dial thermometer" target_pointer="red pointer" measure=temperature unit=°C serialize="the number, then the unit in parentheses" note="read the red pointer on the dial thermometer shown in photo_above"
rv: 30 (°C)
